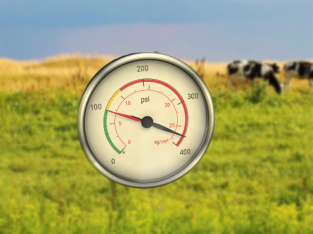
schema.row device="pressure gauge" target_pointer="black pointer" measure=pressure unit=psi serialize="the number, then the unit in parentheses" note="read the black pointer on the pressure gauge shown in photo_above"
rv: 375 (psi)
